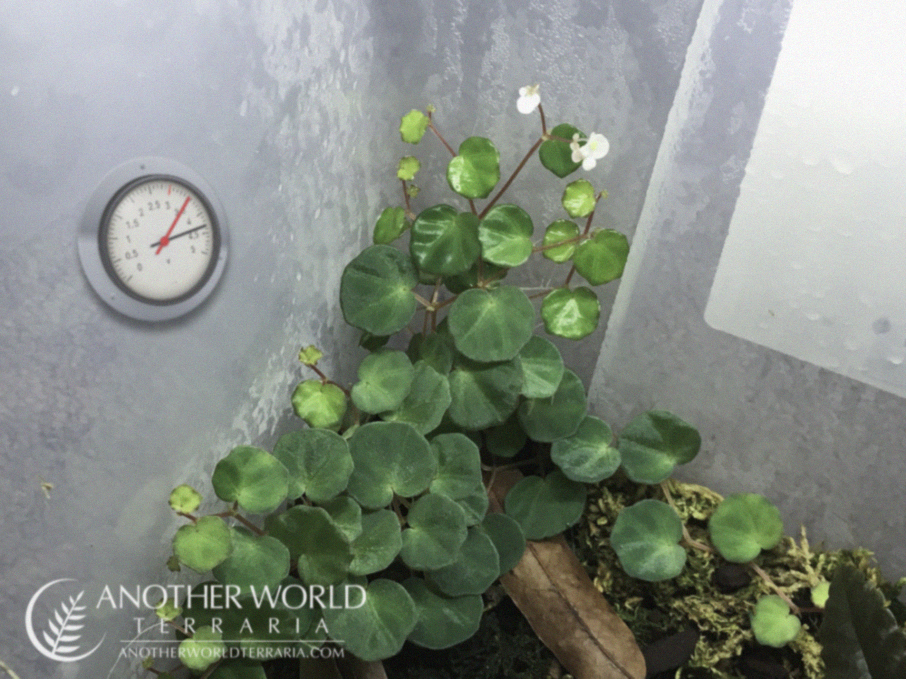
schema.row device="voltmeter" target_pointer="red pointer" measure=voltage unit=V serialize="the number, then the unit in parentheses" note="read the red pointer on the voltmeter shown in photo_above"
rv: 3.5 (V)
